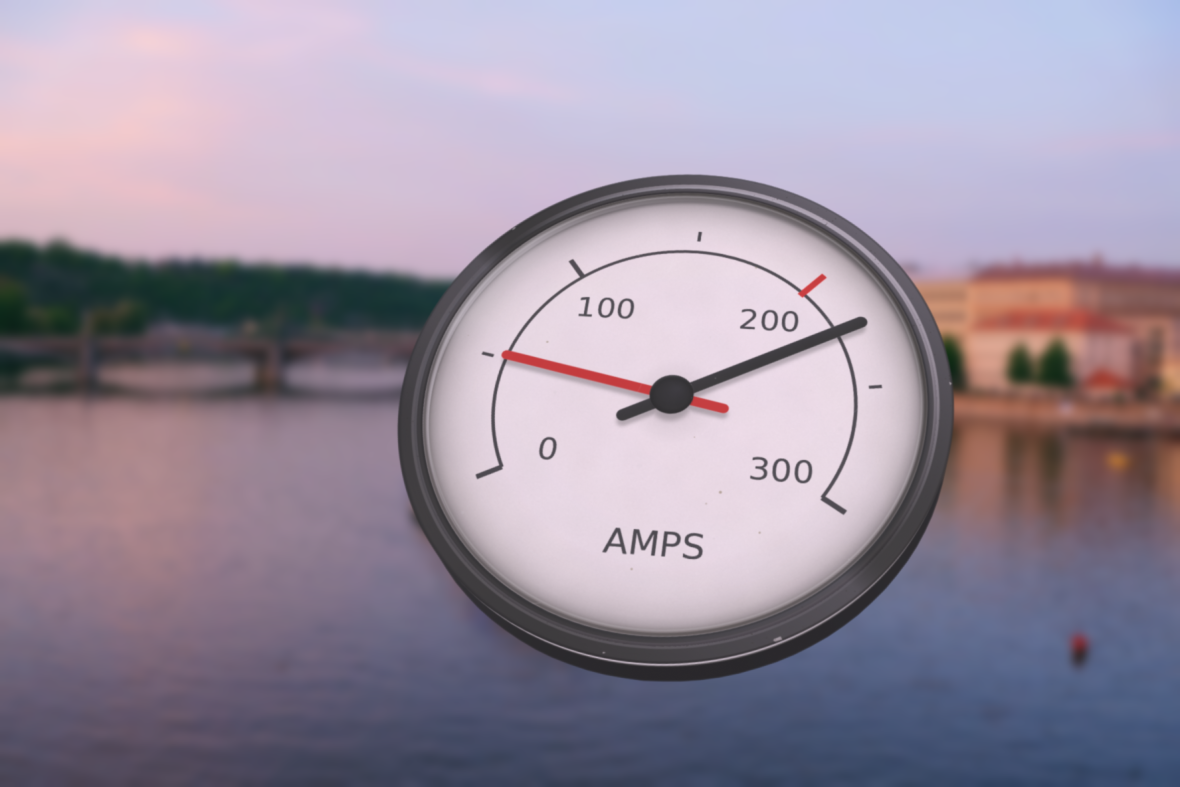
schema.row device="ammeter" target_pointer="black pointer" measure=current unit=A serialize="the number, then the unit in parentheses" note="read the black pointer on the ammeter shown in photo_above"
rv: 225 (A)
